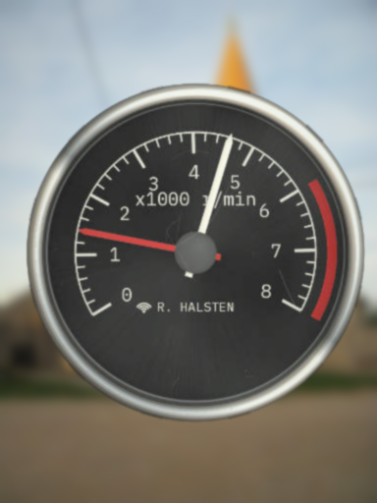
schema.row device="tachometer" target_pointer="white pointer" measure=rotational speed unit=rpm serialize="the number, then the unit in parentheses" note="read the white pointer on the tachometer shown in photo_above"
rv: 4600 (rpm)
